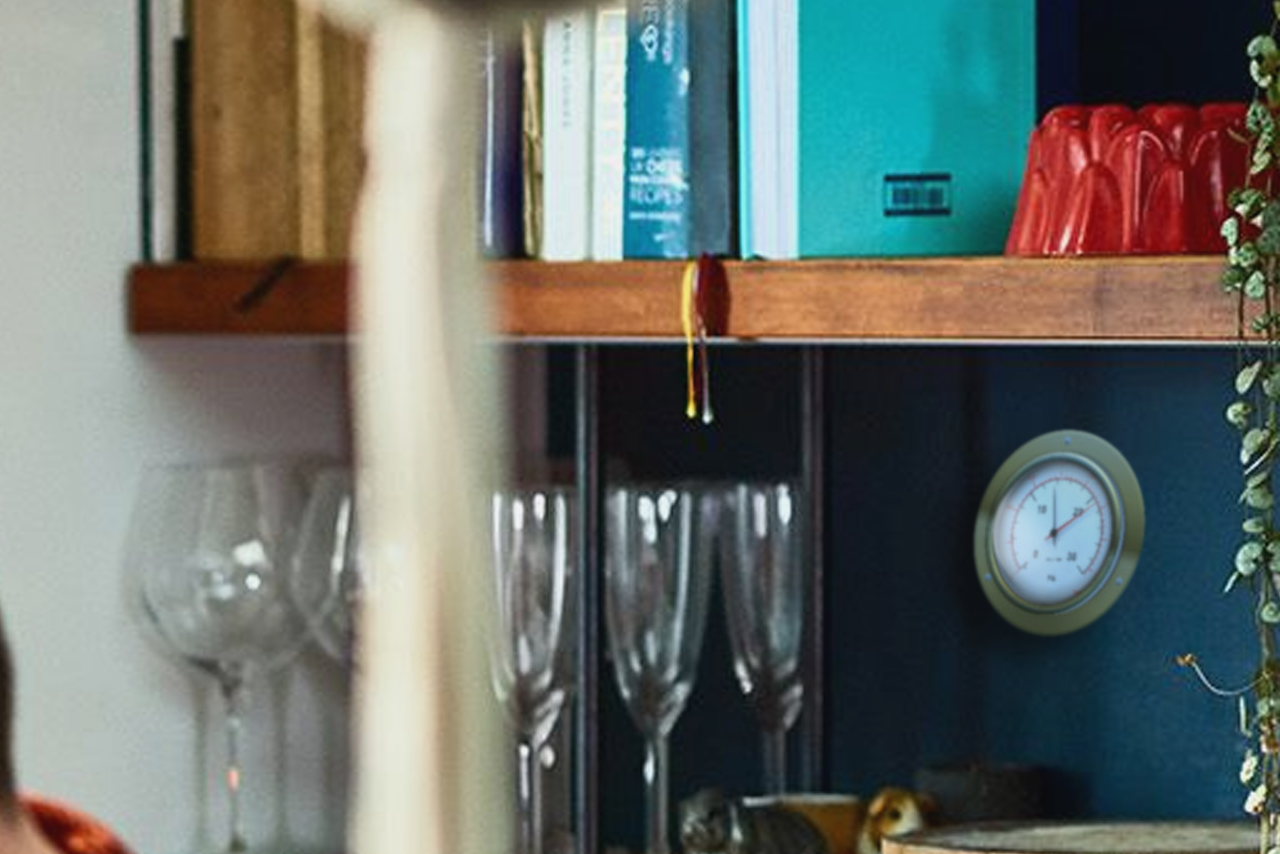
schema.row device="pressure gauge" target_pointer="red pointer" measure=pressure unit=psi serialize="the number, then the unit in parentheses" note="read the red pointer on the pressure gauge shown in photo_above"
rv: 21 (psi)
